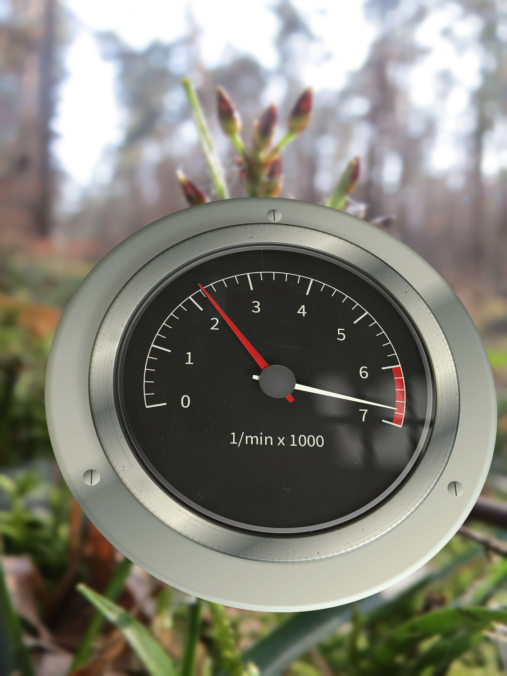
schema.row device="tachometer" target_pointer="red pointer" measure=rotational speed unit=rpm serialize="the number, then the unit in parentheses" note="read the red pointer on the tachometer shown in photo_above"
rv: 2200 (rpm)
